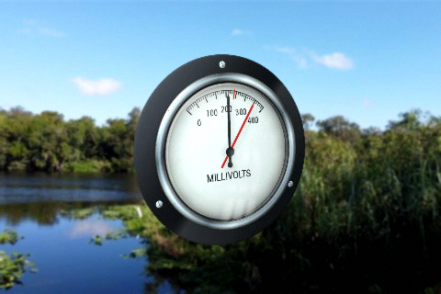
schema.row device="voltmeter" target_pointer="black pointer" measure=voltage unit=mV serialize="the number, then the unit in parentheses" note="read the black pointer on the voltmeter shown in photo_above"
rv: 200 (mV)
